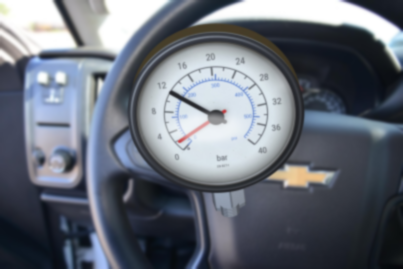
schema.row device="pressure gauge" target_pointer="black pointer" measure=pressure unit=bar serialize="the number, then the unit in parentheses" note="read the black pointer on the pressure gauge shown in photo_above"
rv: 12 (bar)
